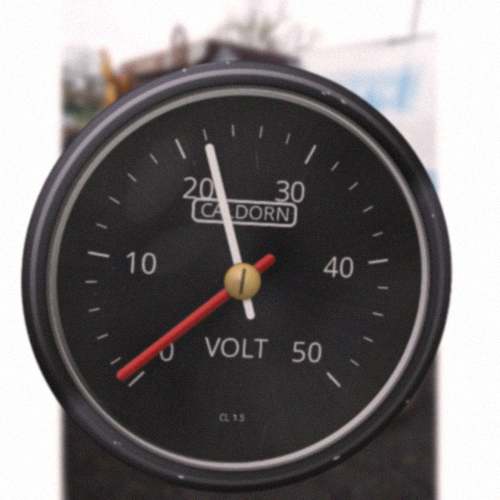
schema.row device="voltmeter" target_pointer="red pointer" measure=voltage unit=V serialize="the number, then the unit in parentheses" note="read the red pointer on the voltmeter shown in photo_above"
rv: 1 (V)
